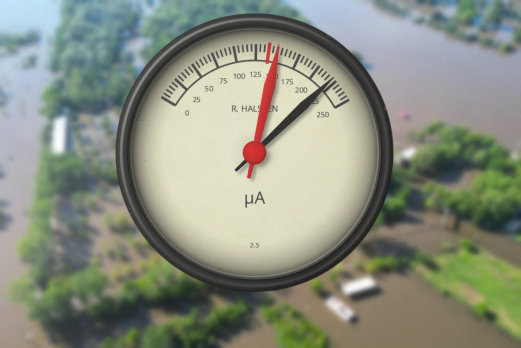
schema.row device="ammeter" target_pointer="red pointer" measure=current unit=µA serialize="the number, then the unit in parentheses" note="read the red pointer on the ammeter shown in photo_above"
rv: 150 (µA)
